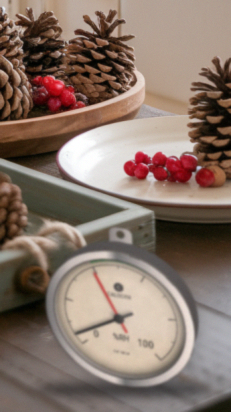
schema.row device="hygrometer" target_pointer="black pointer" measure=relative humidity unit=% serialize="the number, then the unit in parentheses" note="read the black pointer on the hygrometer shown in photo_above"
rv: 5 (%)
